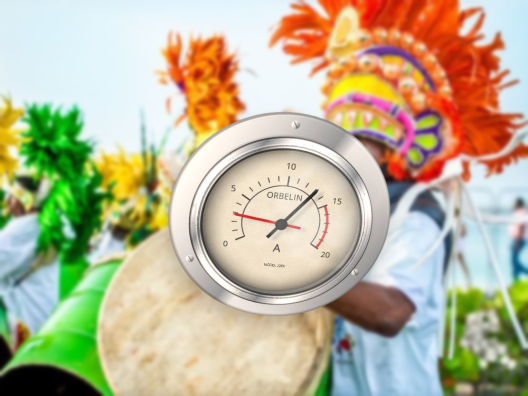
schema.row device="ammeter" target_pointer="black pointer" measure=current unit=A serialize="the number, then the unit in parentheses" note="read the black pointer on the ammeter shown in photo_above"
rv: 13 (A)
